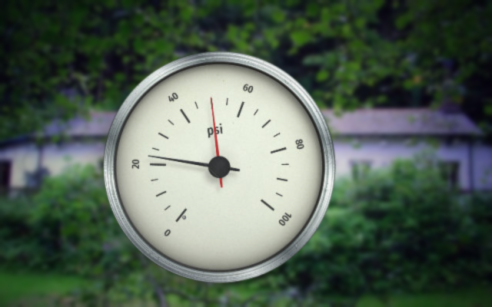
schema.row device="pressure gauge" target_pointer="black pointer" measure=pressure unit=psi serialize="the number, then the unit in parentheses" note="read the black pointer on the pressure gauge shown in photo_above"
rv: 22.5 (psi)
